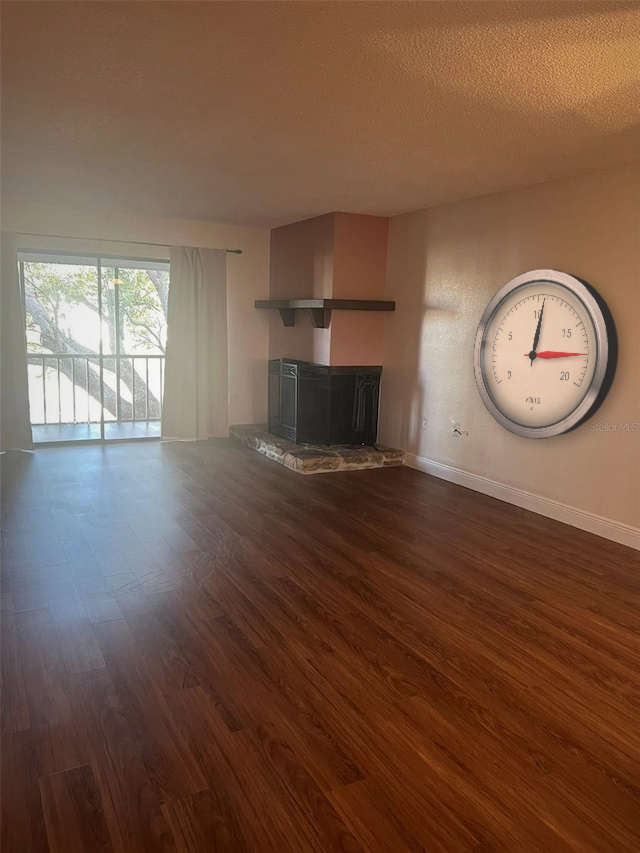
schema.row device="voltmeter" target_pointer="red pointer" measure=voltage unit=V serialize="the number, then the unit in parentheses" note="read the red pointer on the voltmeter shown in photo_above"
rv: 17.5 (V)
